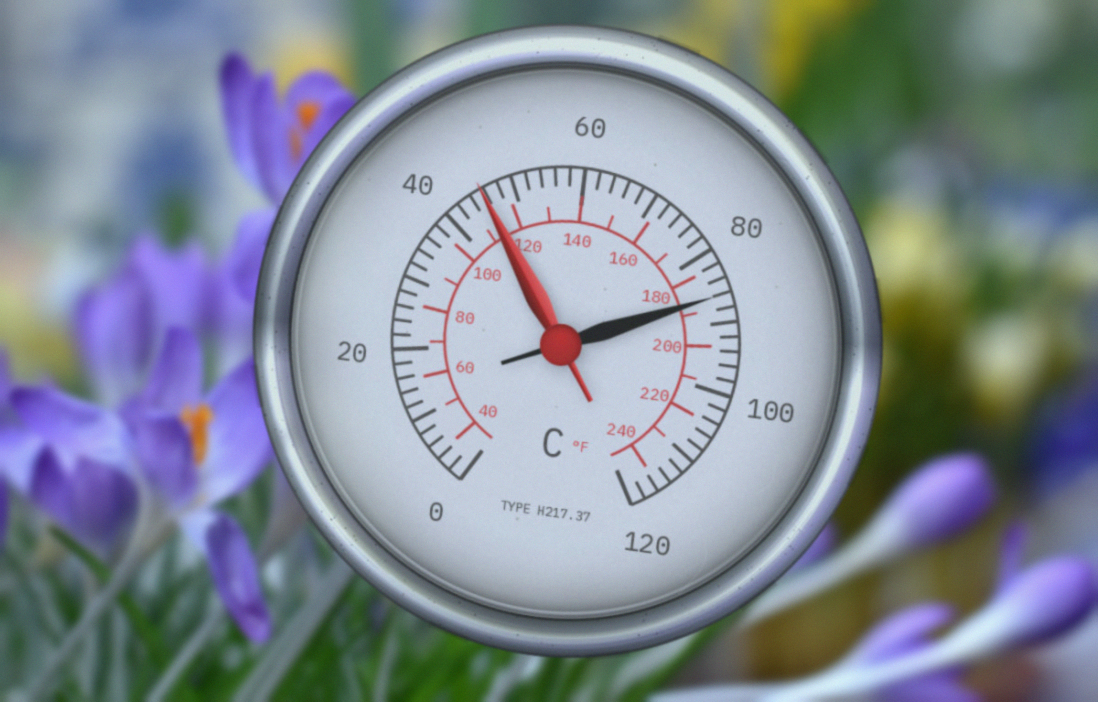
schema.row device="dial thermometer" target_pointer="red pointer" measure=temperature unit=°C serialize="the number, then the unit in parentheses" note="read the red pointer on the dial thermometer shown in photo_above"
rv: 46 (°C)
